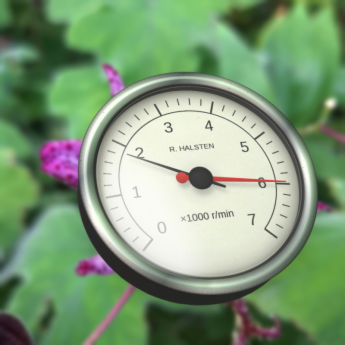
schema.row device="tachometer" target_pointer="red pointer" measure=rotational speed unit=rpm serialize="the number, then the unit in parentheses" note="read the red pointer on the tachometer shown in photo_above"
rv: 6000 (rpm)
